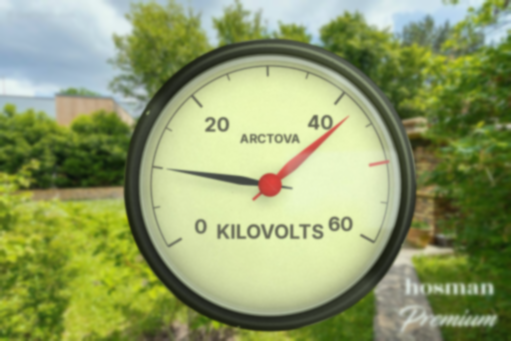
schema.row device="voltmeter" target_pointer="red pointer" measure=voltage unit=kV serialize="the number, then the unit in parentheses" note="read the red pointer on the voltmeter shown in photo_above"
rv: 42.5 (kV)
